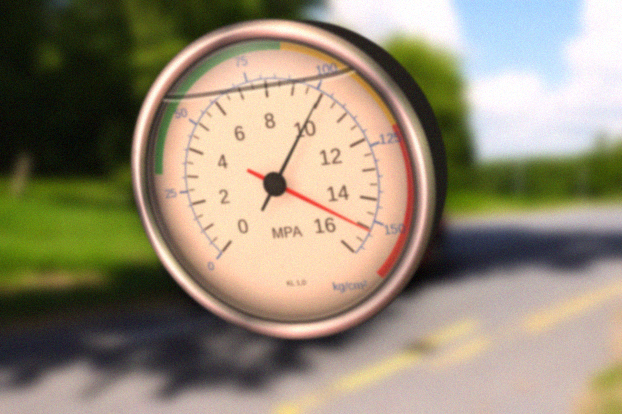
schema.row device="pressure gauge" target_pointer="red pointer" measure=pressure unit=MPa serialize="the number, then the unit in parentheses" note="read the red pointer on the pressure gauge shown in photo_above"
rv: 15 (MPa)
